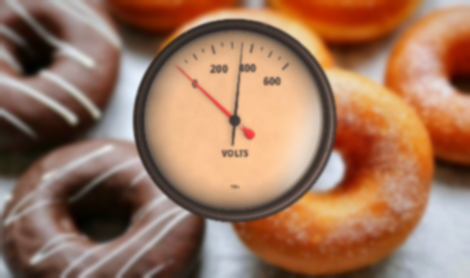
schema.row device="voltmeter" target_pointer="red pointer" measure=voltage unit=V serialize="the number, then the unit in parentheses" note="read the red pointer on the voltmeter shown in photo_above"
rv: 0 (V)
